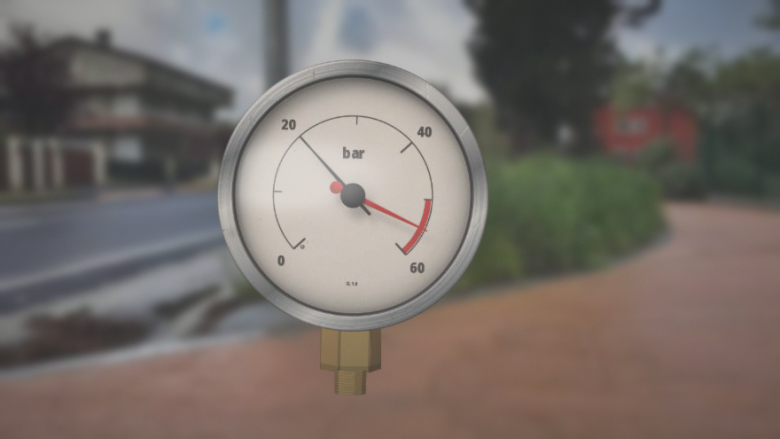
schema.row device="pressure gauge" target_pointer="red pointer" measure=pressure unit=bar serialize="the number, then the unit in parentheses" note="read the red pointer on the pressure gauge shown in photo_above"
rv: 55 (bar)
